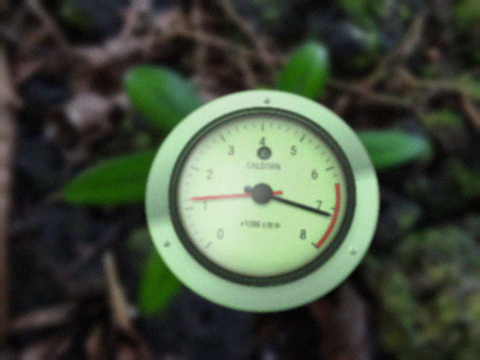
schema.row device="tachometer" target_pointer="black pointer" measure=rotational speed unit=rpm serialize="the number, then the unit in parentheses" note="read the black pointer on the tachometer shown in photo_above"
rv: 7200 (rpm)
